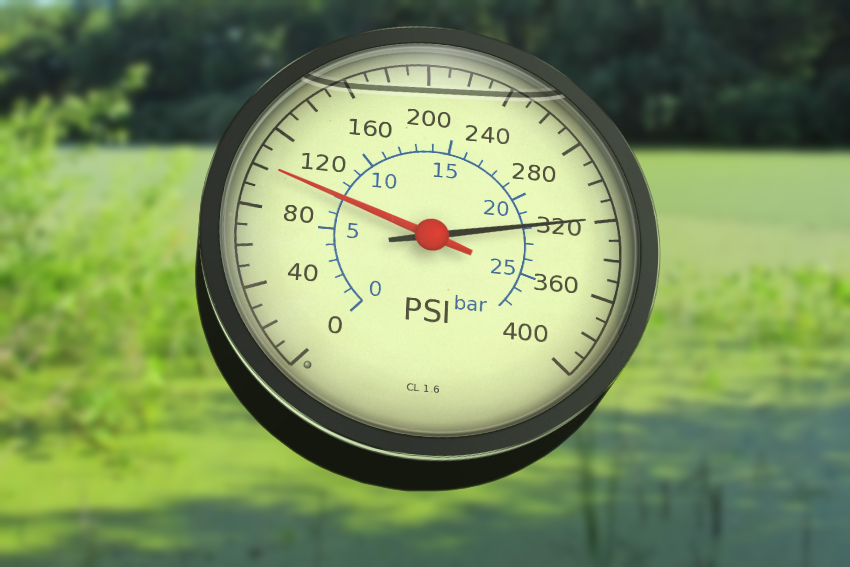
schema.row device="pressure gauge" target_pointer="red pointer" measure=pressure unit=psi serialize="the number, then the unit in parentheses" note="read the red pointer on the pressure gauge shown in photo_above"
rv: 100 (psi)
